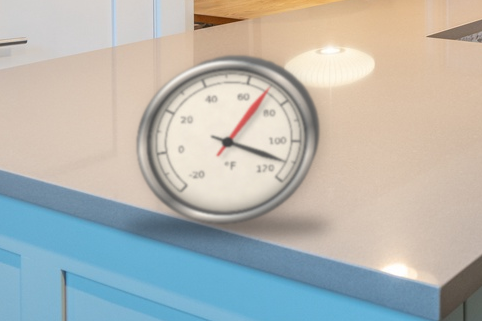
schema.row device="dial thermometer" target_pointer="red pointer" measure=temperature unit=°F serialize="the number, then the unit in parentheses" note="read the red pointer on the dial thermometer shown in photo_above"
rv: 70 (°F)
